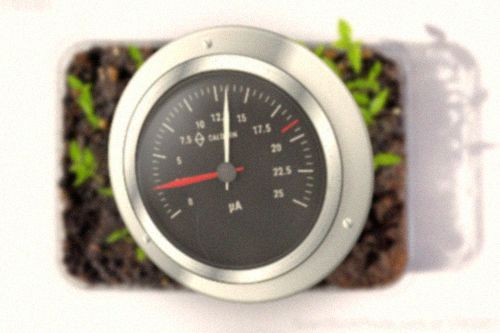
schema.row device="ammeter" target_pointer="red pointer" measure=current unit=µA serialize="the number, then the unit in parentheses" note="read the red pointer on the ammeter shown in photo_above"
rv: 2.5 (µA)
